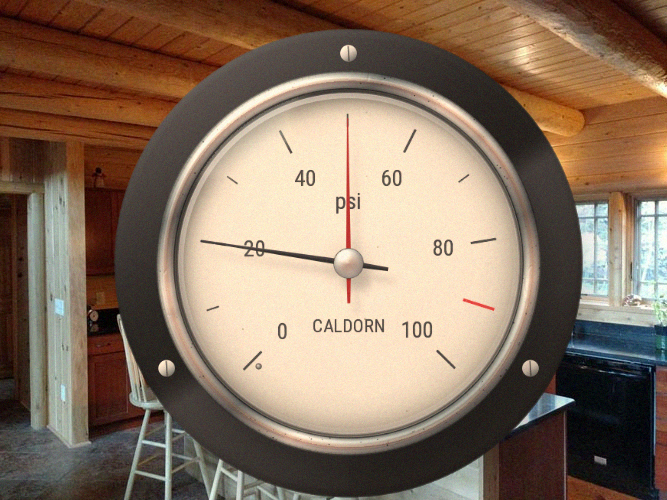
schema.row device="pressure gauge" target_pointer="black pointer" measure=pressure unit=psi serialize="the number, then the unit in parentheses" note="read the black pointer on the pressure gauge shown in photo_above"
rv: 20 (psi)
